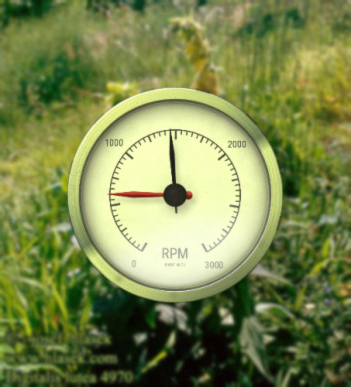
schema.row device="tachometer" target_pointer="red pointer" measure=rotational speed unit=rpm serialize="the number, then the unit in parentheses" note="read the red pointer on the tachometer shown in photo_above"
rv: 600 (rpm)
